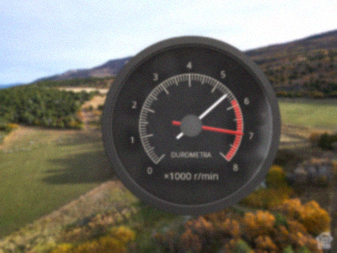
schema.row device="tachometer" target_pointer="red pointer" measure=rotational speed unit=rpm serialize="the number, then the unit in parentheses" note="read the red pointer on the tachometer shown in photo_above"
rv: 7000 (rpm)
